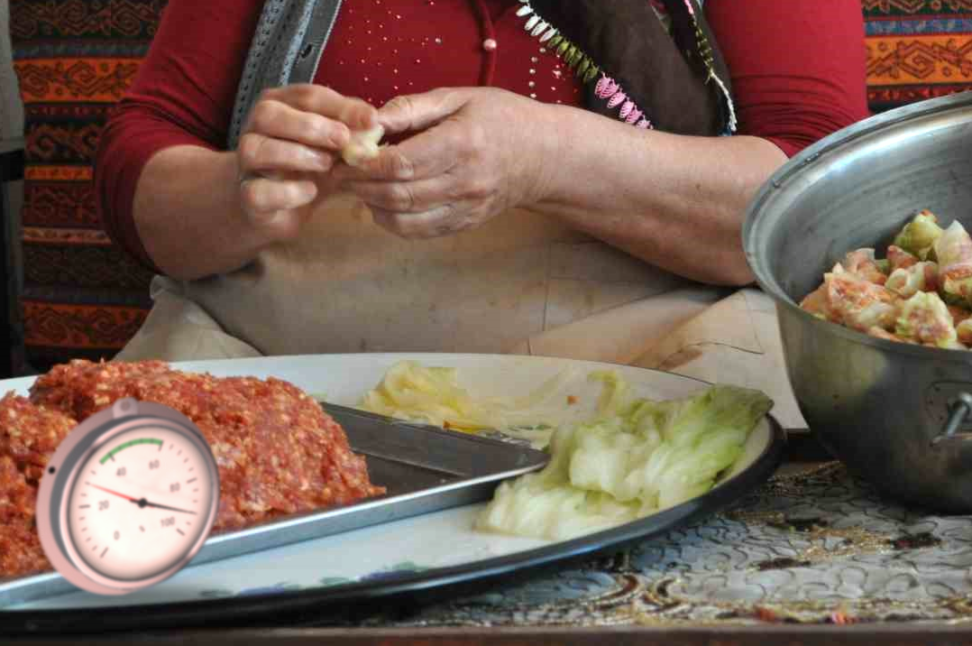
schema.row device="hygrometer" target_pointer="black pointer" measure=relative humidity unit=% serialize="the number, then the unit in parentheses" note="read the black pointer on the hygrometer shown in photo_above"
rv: 92 (%)
